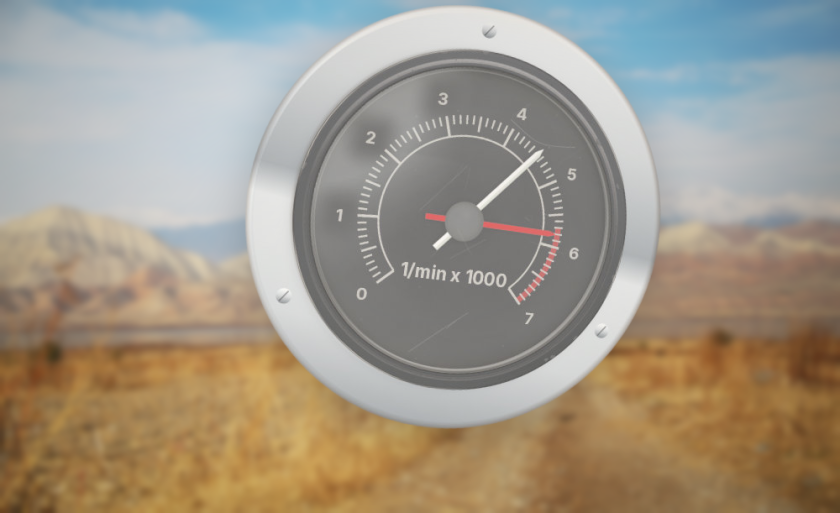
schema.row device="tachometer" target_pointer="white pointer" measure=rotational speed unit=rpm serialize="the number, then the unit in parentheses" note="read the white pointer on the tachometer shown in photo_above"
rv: 4500 (rpm)
